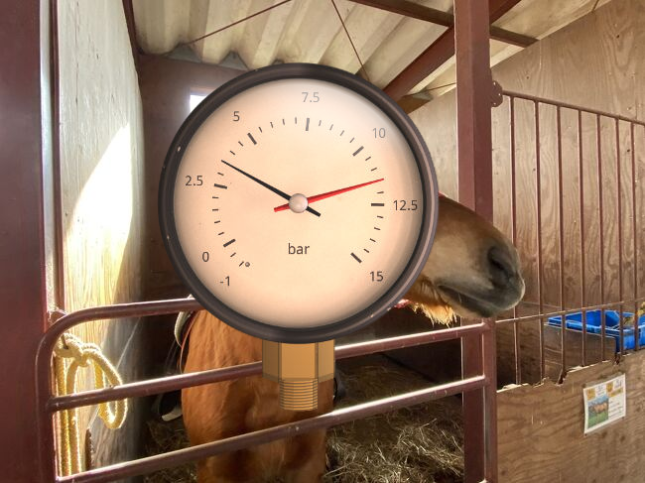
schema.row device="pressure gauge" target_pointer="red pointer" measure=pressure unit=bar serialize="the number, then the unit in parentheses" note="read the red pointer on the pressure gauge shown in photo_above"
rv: 11.5 (bar)
